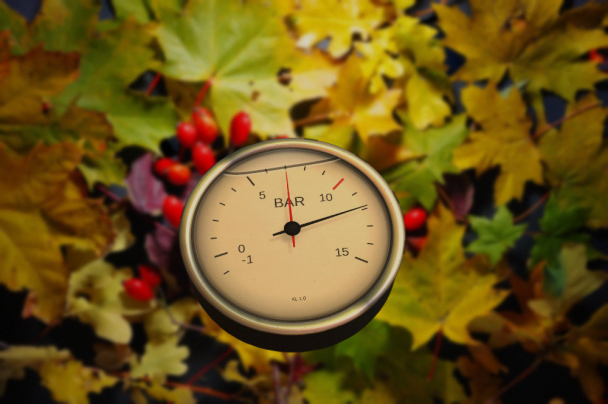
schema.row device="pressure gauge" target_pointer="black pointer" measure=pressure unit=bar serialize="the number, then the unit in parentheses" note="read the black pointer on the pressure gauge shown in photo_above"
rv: 12 (bar)
